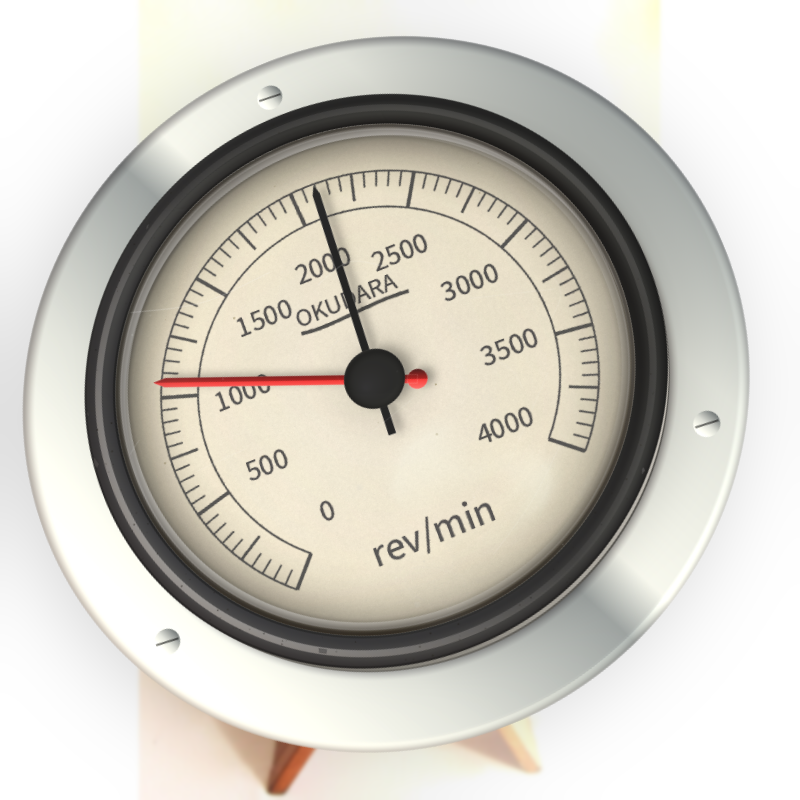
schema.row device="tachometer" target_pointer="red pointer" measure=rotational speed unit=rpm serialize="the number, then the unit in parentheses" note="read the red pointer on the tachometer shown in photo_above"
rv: 1050 (rpm)
